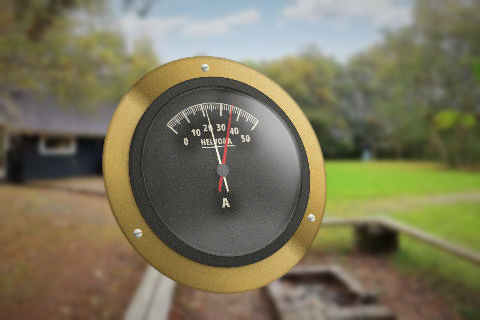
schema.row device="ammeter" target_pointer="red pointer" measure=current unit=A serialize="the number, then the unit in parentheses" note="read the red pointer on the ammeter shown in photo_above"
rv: 35 (A)
